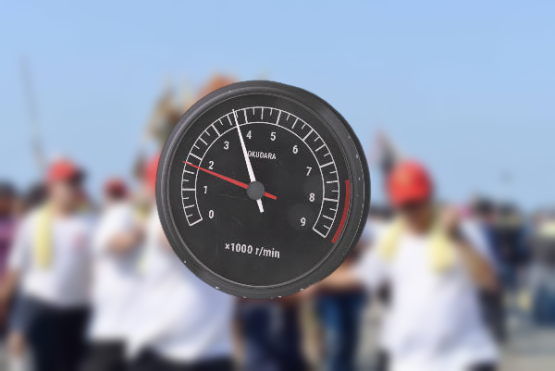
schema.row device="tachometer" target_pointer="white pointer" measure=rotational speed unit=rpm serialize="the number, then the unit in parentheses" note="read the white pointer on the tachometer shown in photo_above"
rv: 3750 (rpm)
